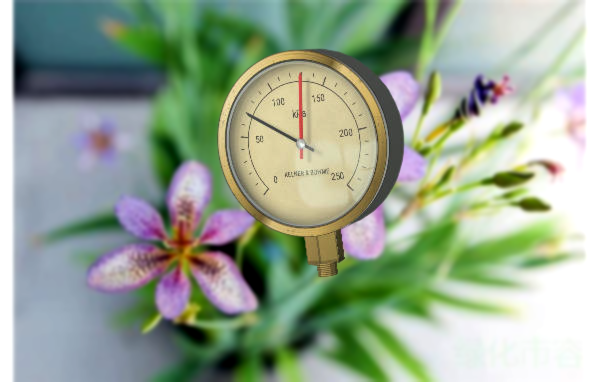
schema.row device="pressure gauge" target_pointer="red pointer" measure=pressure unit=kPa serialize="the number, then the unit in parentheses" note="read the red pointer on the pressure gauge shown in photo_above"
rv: 130 (kPa)
